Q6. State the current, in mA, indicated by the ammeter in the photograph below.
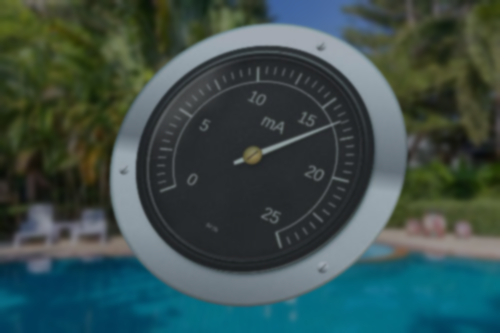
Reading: 16.5 mA
